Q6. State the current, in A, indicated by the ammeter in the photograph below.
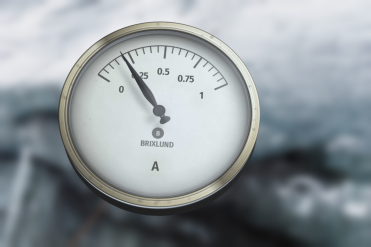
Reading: 0.2 A
